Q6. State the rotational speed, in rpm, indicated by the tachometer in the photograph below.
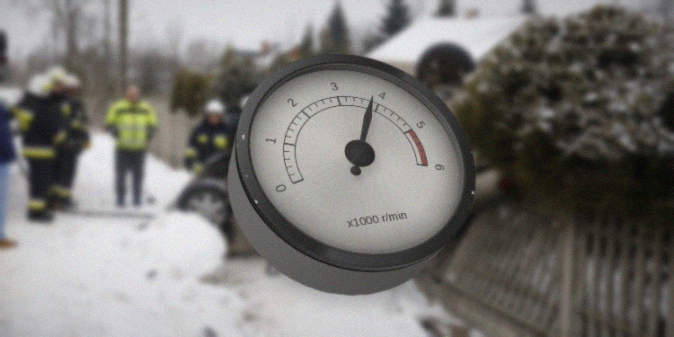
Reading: 3800 rpm
